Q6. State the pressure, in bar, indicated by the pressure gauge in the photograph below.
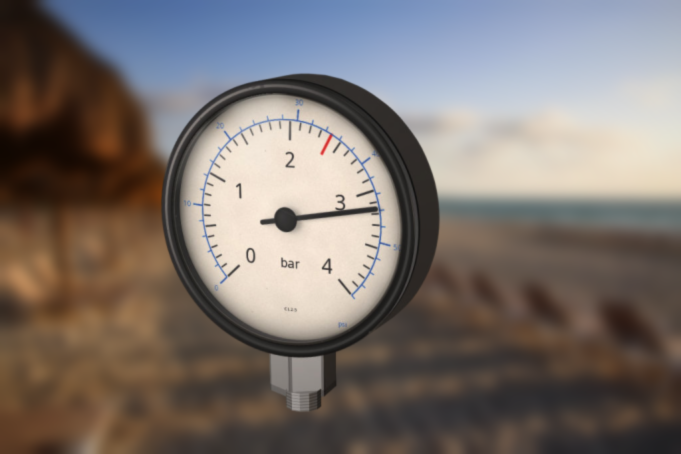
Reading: 3.15 bar
